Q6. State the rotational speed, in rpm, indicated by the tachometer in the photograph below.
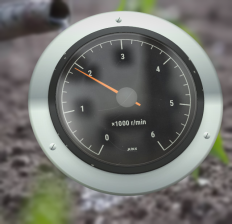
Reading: 1900 rpm
